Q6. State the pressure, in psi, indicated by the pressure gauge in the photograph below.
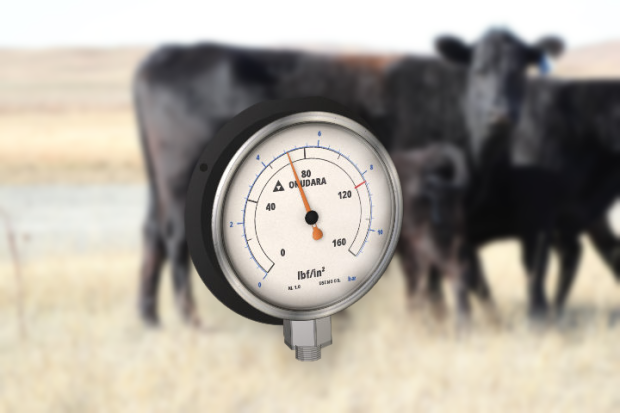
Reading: 70 psi
